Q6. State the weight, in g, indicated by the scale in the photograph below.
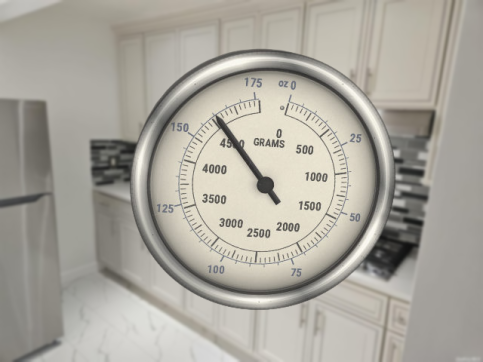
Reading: 4550 g
